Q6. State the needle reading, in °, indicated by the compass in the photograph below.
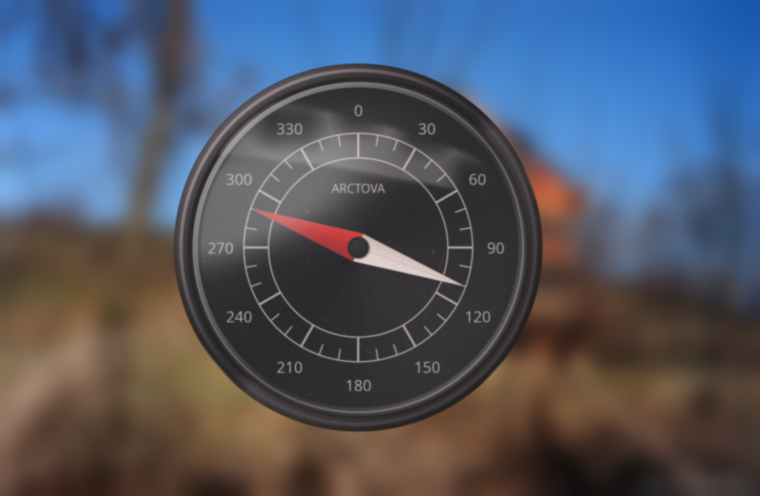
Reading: 290 °
